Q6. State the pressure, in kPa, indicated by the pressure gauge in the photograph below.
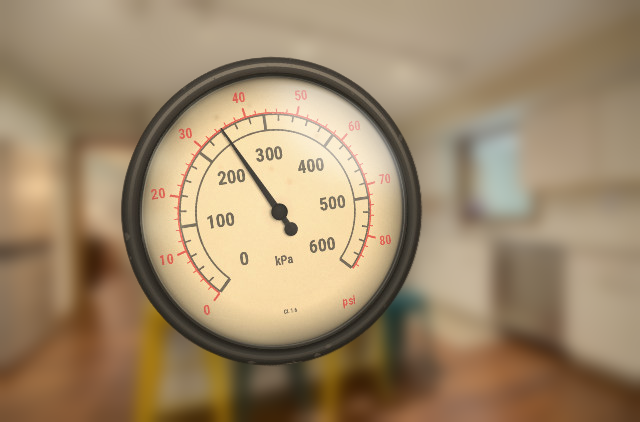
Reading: 240 kPa
